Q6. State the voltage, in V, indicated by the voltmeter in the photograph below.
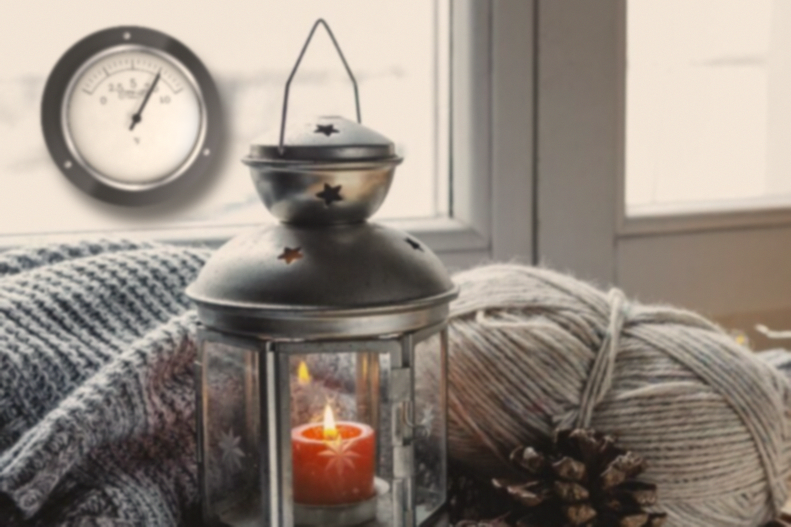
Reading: 7.5 V
